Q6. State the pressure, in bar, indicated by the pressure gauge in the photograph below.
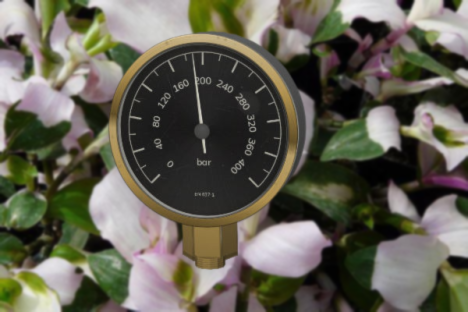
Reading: 190 bar
